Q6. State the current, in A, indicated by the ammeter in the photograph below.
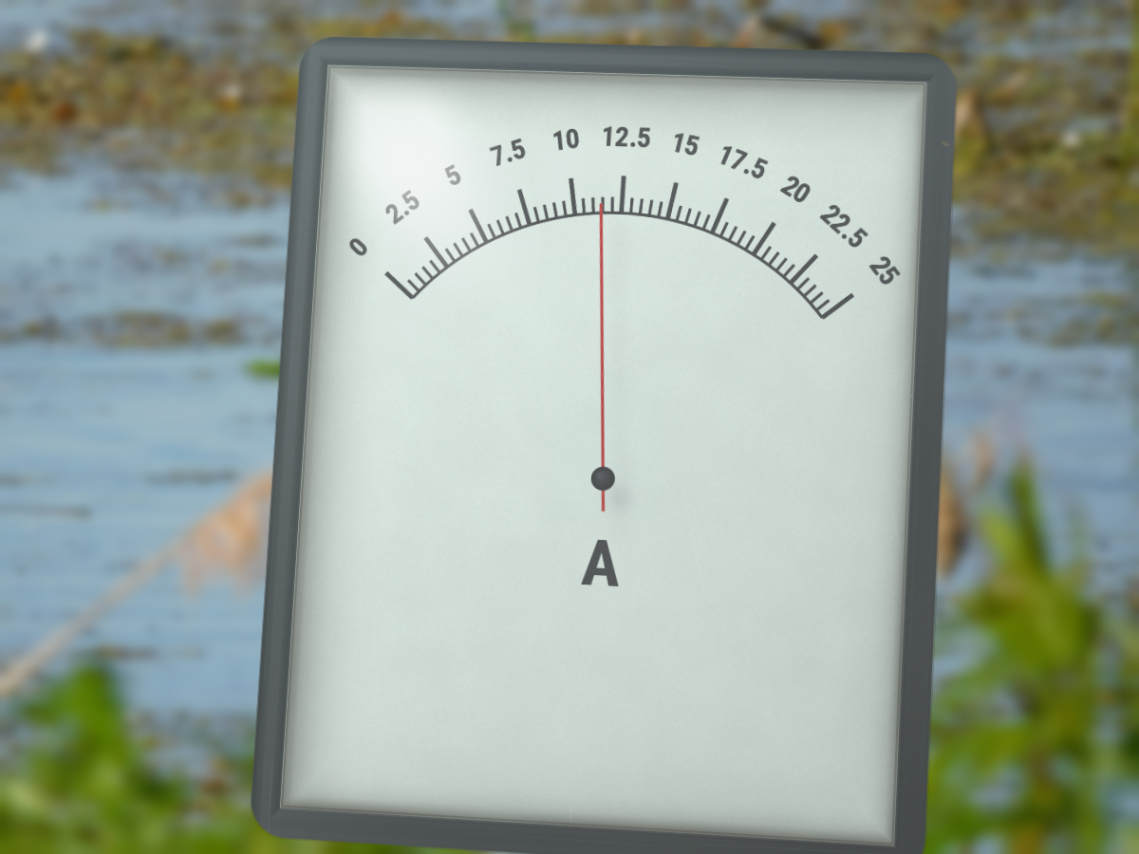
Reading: 11.5 A
